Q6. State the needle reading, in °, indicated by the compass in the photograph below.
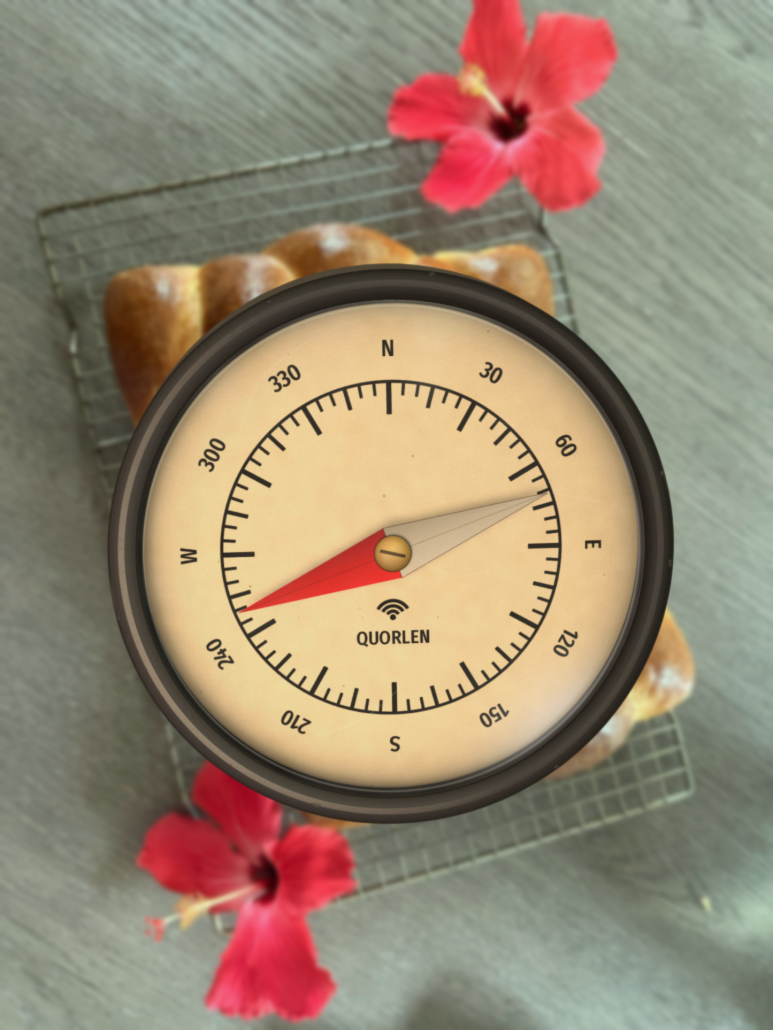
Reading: 250 °
